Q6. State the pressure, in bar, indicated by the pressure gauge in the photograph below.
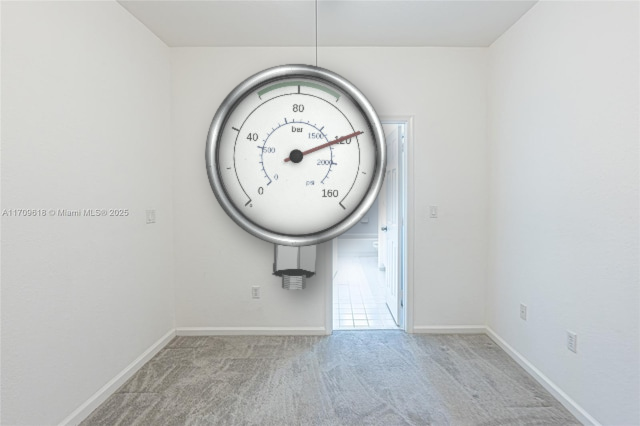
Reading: 120 bar
